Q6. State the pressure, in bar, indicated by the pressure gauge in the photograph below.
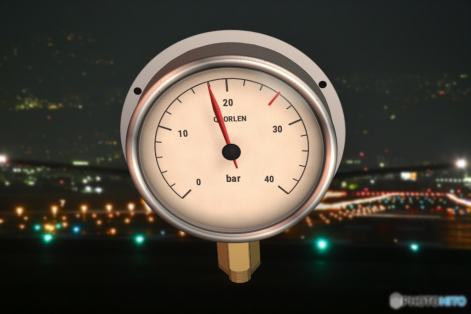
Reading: 18 bar
